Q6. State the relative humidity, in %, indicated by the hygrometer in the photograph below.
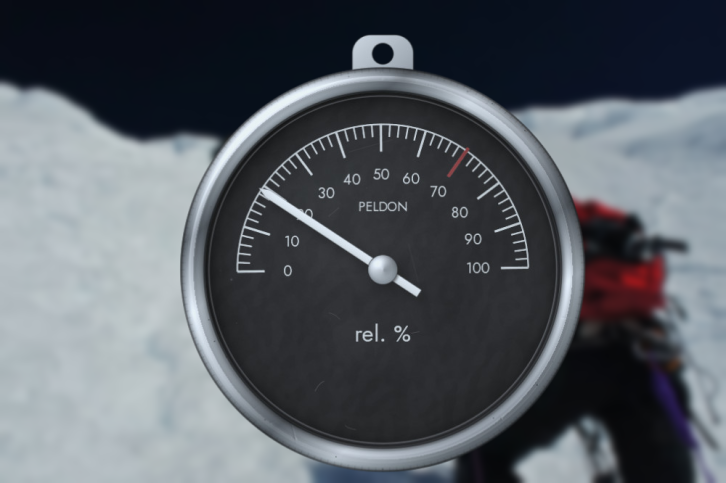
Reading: 19 %
